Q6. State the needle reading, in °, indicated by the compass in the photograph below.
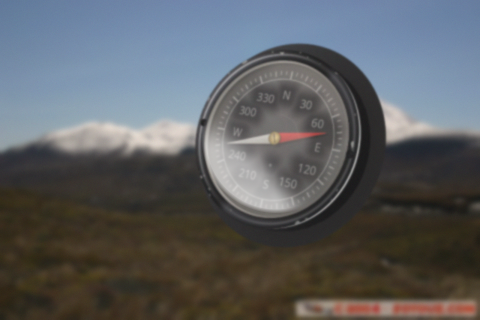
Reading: 75 °
